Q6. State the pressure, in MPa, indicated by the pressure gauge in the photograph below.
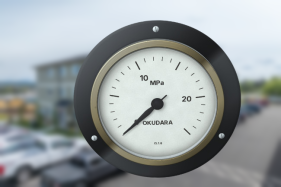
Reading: 0 MPa
